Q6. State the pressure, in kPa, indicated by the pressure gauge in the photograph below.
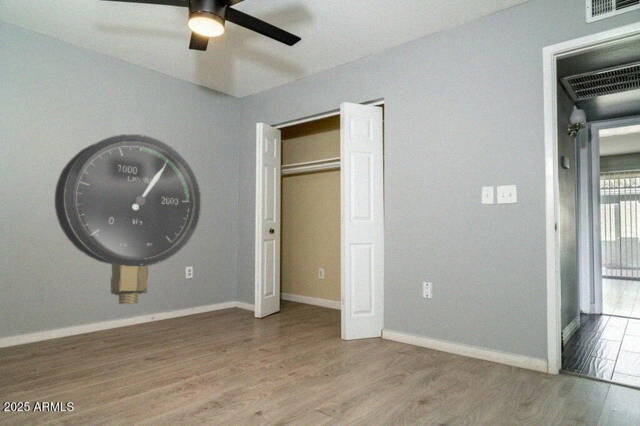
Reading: 1500 kPa
